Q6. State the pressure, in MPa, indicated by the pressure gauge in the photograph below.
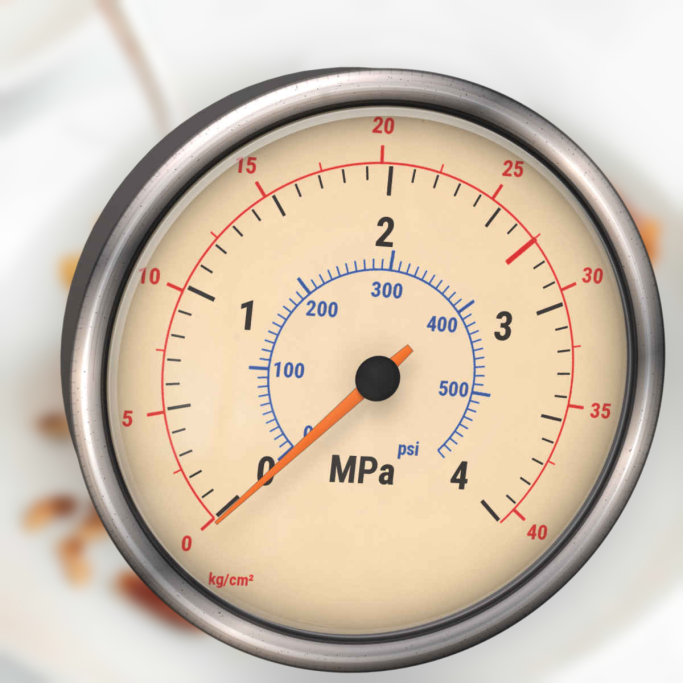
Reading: 0 MPa
